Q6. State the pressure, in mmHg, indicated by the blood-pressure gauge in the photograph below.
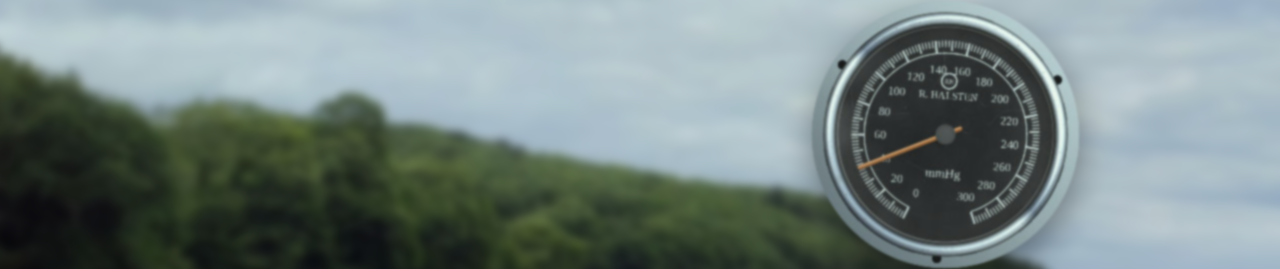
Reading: 40 mmHg
